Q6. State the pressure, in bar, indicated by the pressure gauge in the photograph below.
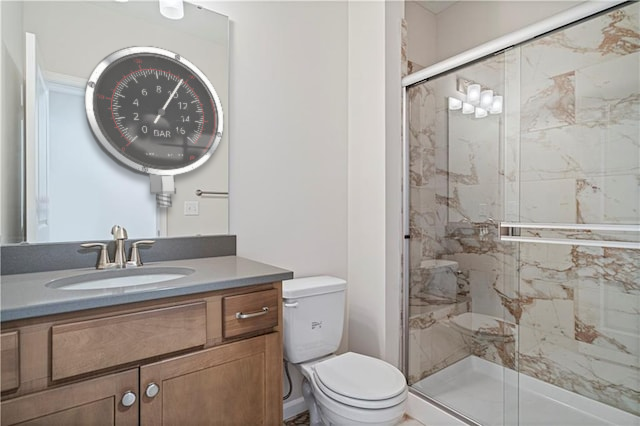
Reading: 10 bar
